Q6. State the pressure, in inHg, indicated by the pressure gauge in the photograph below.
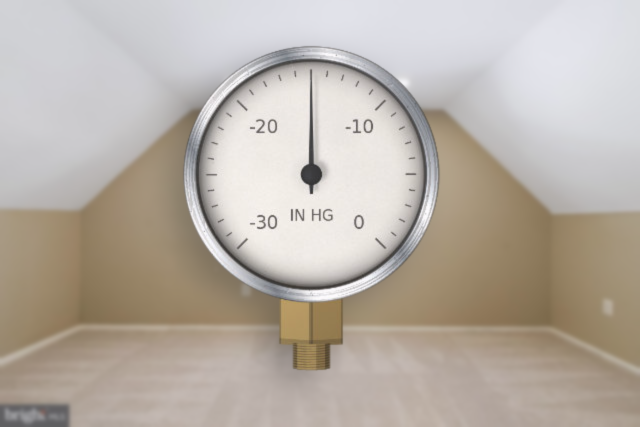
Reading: -15 inHg
